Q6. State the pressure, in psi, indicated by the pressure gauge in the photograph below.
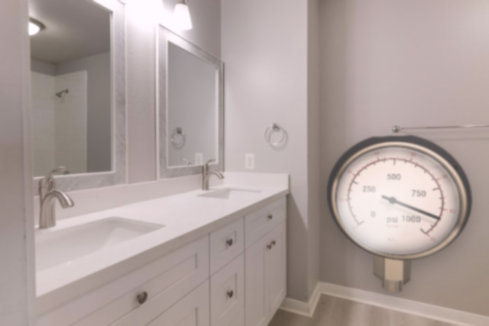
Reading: 900 psi
